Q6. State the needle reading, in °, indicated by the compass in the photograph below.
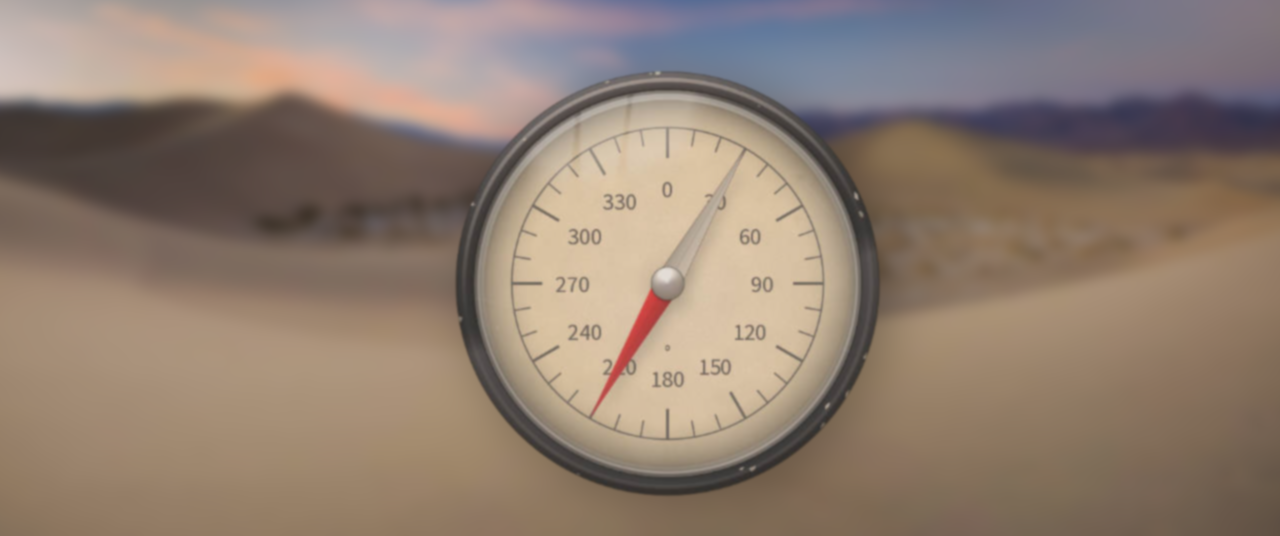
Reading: 210 °
